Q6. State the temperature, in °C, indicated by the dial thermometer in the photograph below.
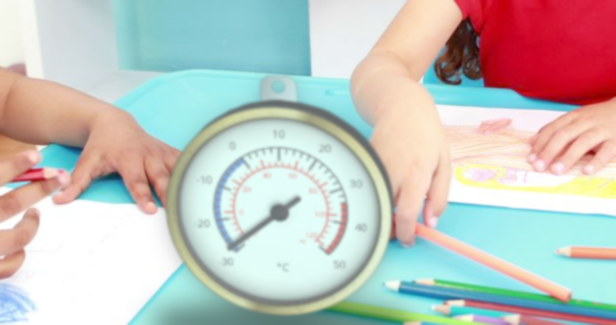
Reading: -28 °C
